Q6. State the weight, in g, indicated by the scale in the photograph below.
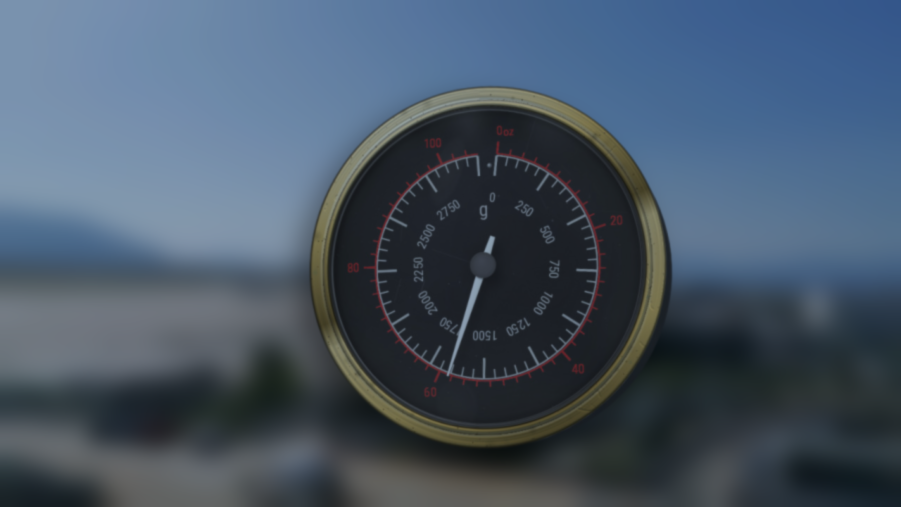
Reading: 1650 g
